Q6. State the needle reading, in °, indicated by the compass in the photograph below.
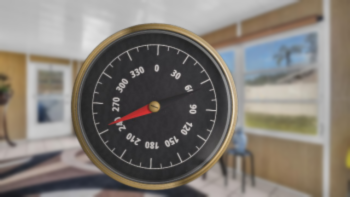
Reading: 245 °
